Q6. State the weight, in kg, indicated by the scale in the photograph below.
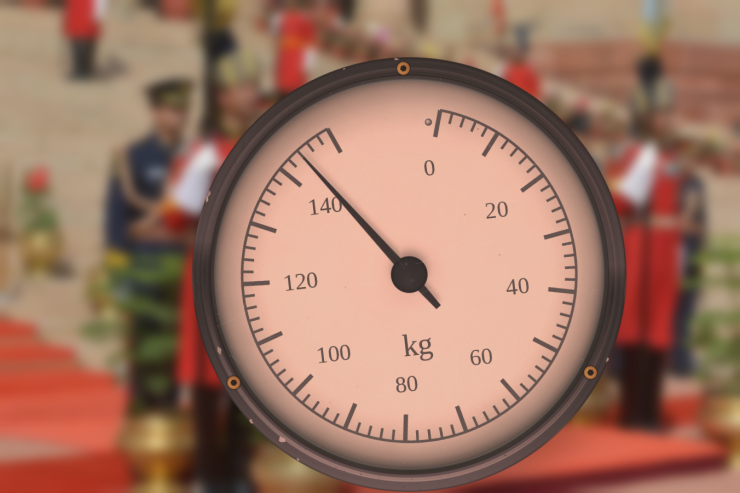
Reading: 144 kg
